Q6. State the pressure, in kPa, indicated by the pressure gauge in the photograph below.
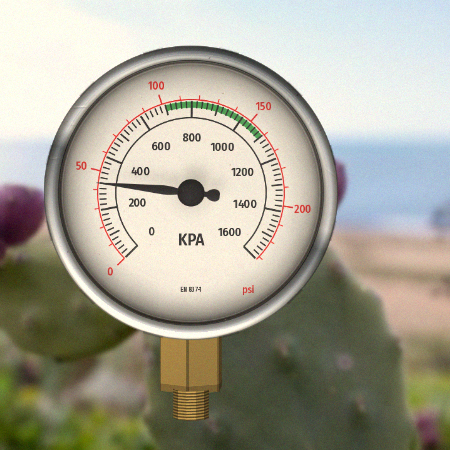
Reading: 300 kPa
